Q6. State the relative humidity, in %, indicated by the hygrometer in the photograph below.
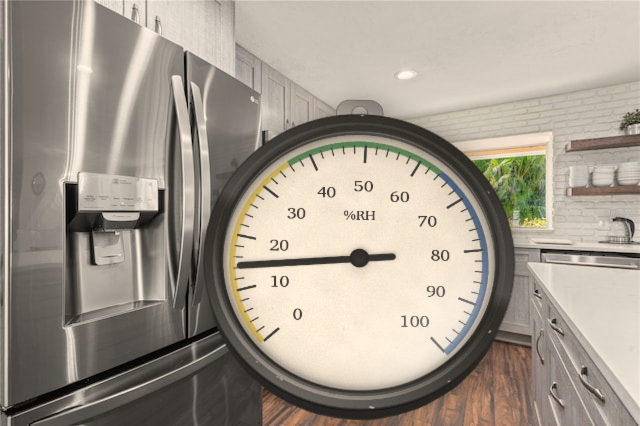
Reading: 14 %
